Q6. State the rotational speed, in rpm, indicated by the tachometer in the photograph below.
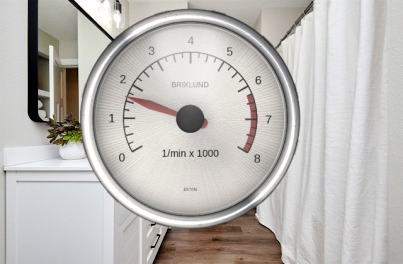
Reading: 1625 rpm
